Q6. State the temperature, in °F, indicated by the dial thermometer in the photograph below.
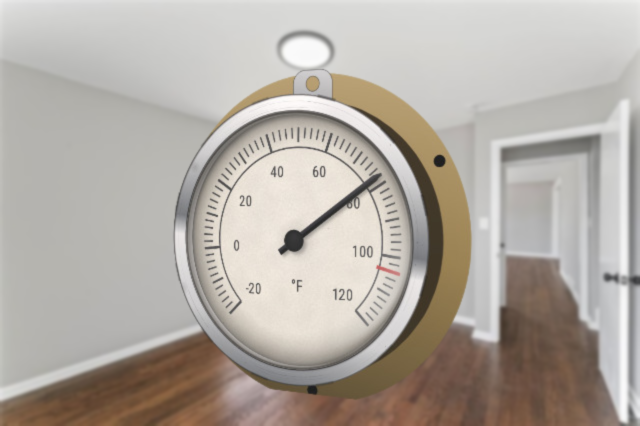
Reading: 78 °F
